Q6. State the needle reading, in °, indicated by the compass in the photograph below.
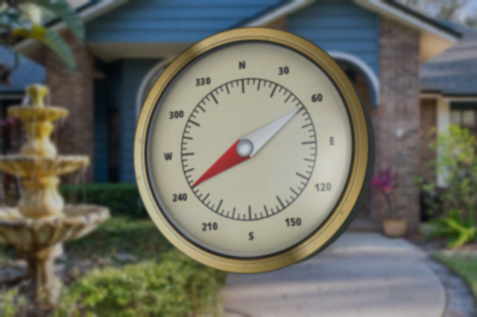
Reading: 240 °
